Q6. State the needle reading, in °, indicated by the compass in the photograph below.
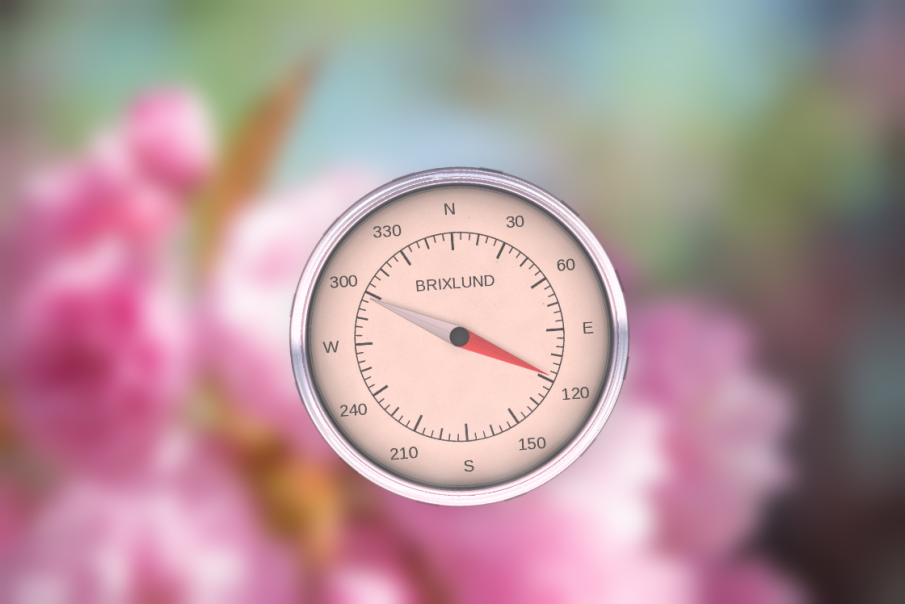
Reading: 117.5 °
